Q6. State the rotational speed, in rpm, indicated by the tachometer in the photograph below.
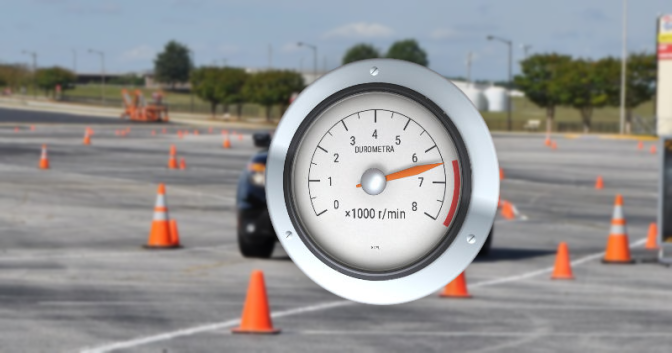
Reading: 6500 rpm
